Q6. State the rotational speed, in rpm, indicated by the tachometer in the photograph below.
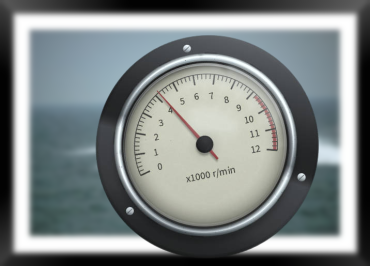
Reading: 4200 rpm
